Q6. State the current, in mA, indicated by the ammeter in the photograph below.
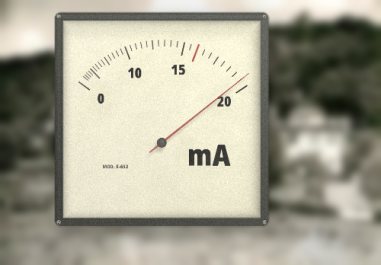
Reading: 19.5 mA
